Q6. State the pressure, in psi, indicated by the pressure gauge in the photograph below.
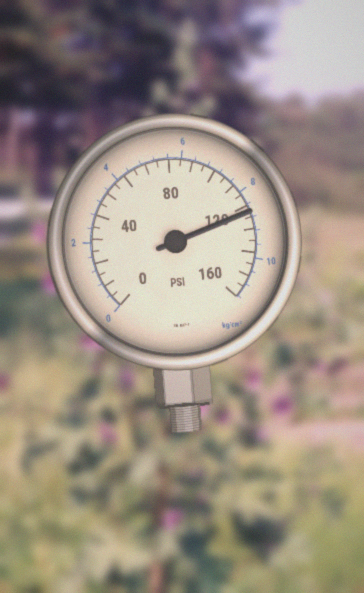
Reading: 122.5 psi
